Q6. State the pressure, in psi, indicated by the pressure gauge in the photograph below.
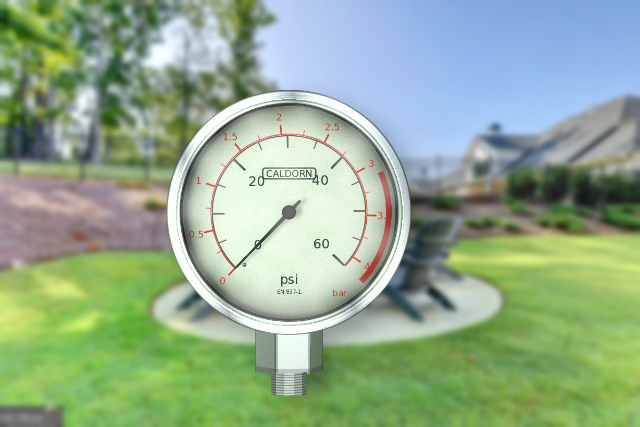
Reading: 0 psi
